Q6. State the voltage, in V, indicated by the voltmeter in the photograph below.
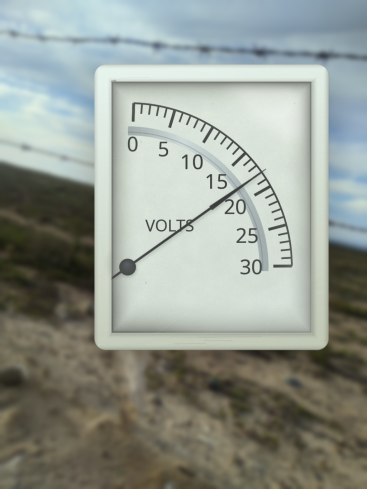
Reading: 18 V
